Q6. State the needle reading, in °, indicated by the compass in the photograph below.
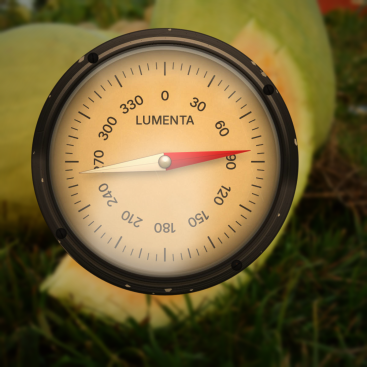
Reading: 82.5 °
